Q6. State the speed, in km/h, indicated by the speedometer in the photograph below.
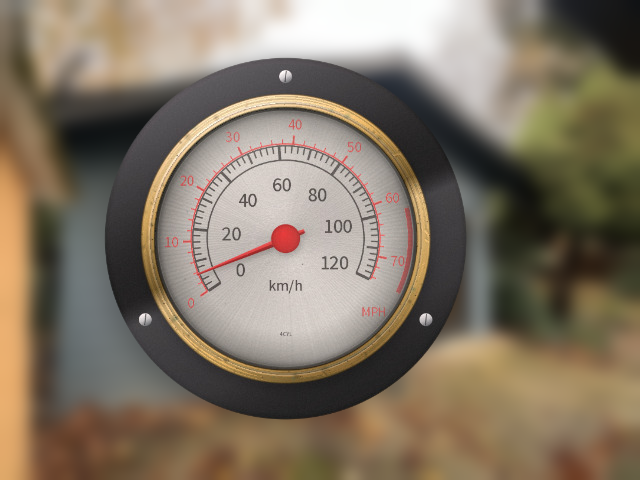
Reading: 6 km/h
